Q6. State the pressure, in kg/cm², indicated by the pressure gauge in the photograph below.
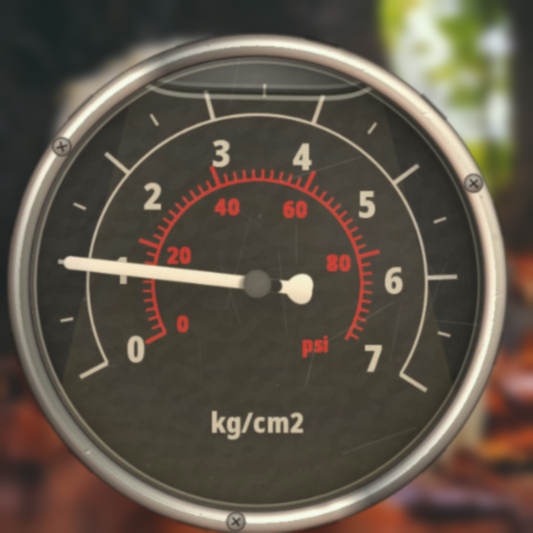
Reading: 1 kg/cm²
